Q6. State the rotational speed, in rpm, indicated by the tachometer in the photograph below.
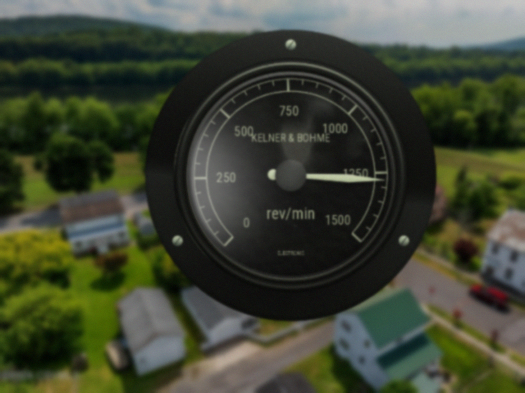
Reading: 1275 rpm
